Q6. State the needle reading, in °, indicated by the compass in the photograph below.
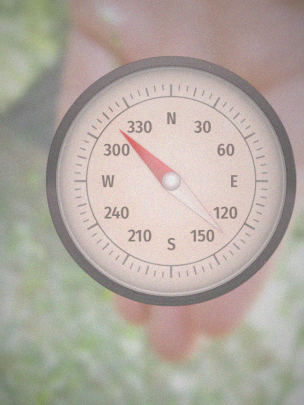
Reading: 315 °
